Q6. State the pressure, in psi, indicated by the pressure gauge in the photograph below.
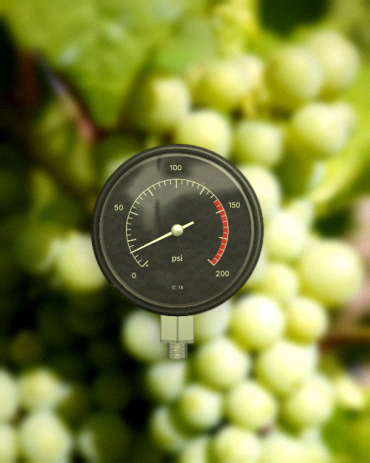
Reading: 15 psi
